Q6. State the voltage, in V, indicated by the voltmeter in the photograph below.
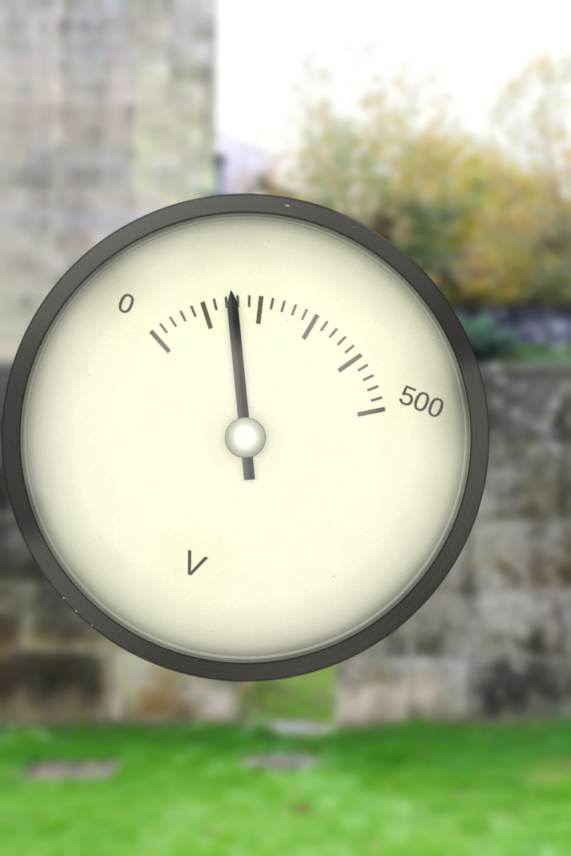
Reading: 150 V
